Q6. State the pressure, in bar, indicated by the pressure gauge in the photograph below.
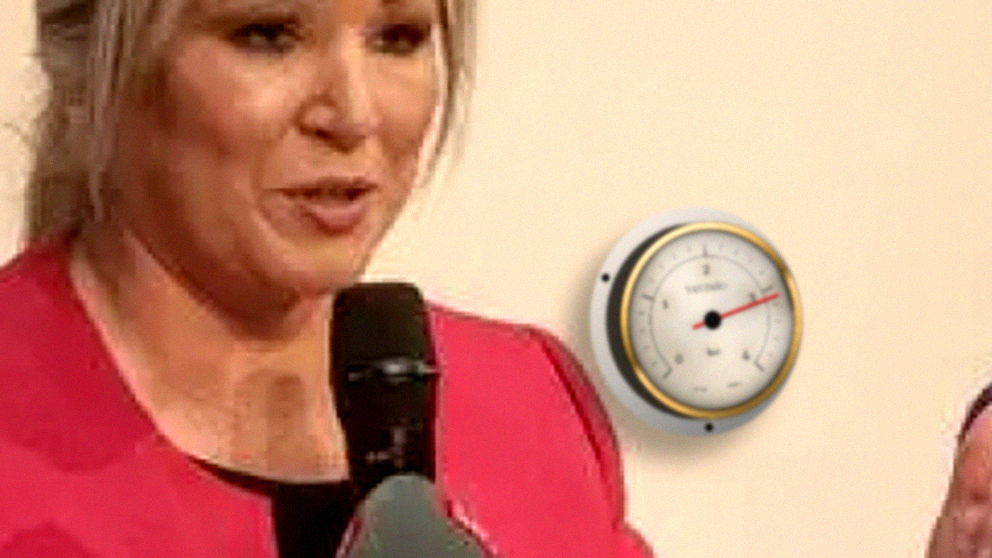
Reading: 3.1 bar
